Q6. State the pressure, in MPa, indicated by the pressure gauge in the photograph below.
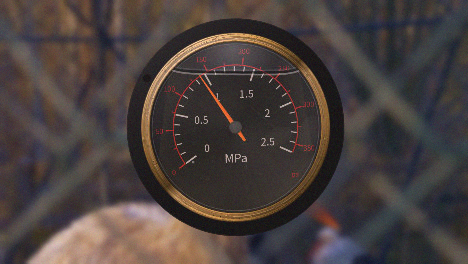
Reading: 0.95 MPa
